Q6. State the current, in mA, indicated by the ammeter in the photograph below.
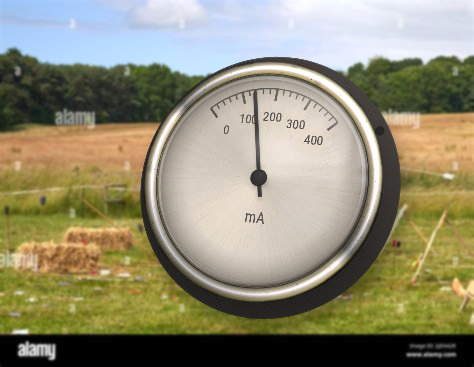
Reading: 140 mA
